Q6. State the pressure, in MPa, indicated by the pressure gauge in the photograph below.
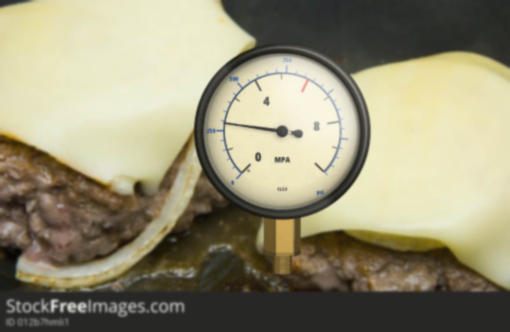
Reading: 2 MPa
